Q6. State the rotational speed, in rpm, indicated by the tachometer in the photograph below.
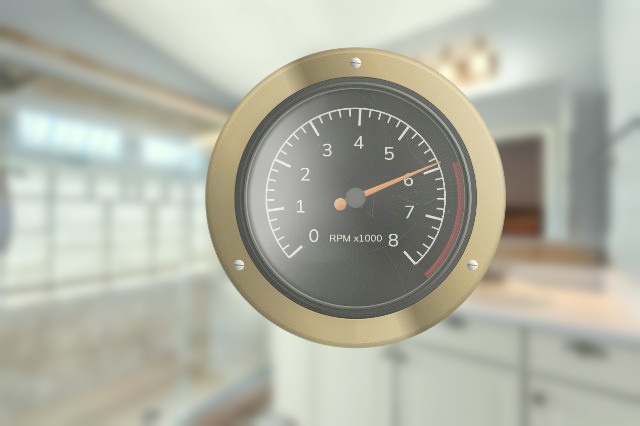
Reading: 5900 rpm
